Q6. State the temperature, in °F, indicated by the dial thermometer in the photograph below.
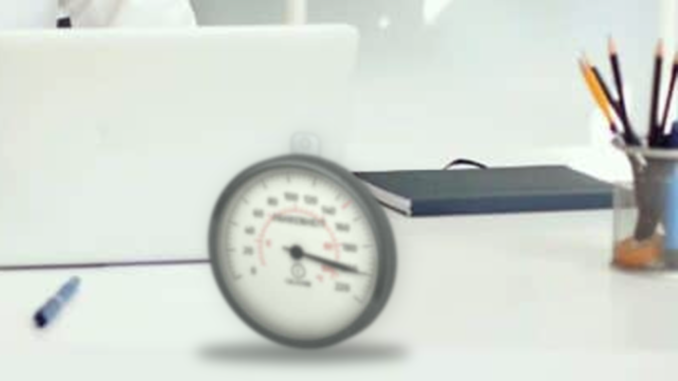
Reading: 200 °F
